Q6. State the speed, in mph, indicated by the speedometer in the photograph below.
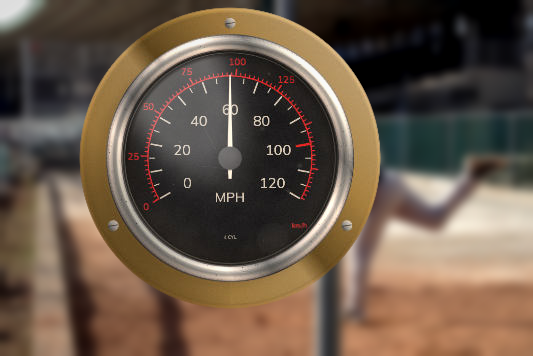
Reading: 60 mph
